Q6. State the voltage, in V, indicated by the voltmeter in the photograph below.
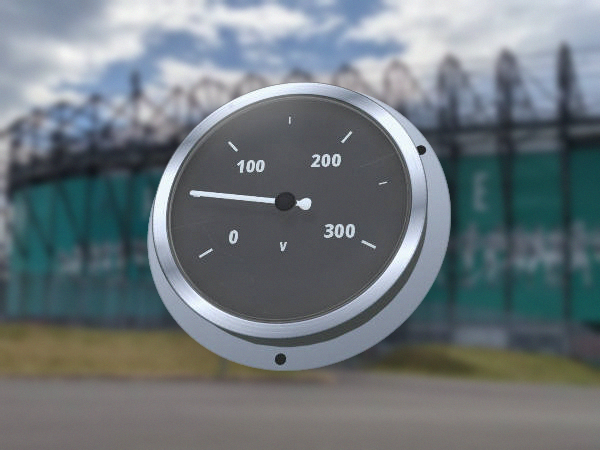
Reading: 50 V
